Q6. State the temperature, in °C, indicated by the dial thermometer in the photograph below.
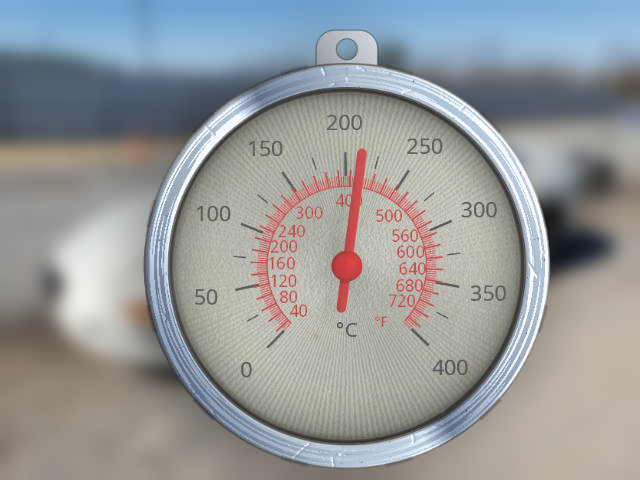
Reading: 212.5 °C
